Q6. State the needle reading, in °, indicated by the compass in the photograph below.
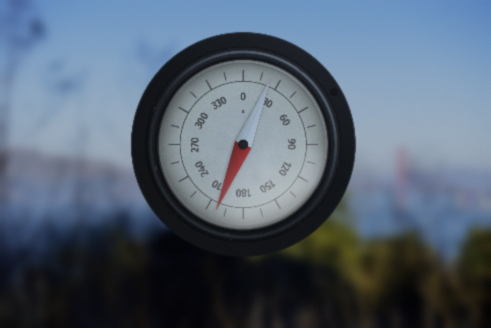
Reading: 202.5 °
